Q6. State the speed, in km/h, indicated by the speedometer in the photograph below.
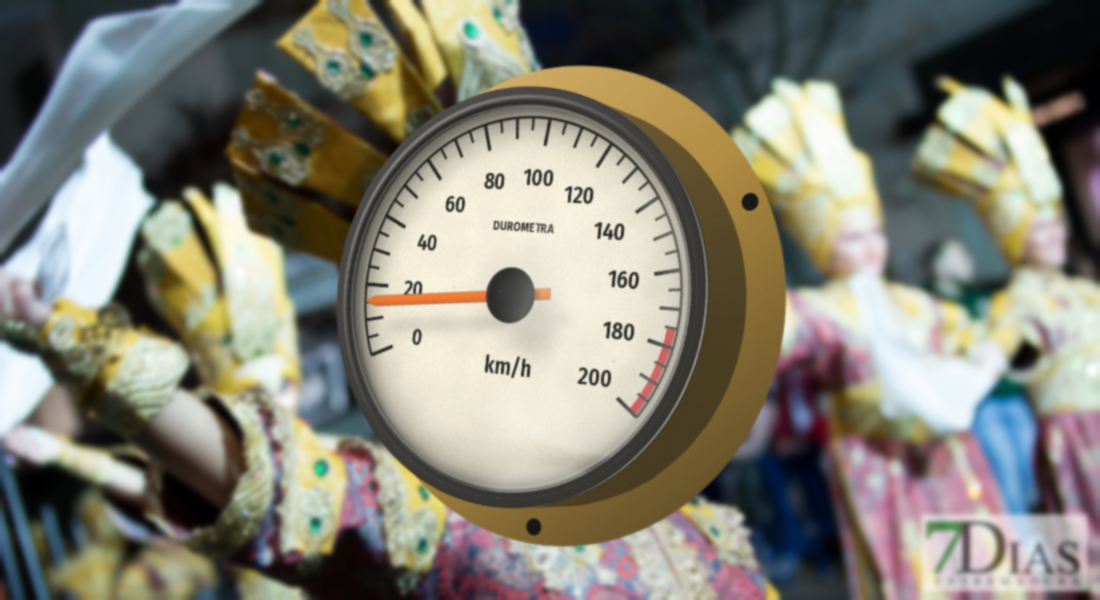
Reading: 15 km/h
